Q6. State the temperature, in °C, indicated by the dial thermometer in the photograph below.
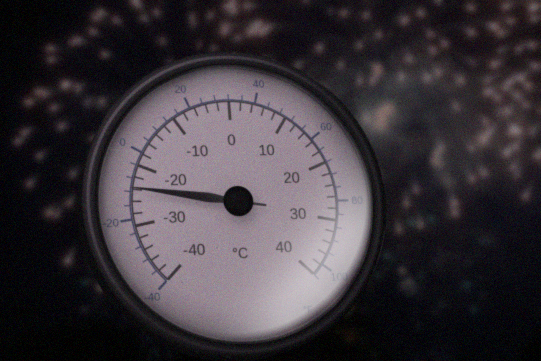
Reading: -24 °C
